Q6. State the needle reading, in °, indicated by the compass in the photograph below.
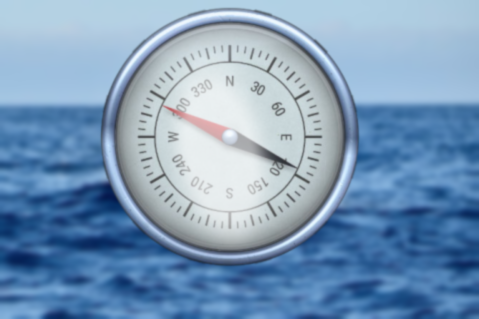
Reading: 295 °
